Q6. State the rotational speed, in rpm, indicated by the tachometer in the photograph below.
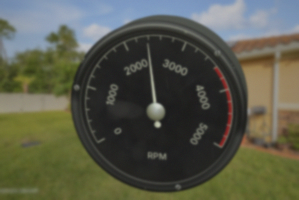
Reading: 2400 rpm
